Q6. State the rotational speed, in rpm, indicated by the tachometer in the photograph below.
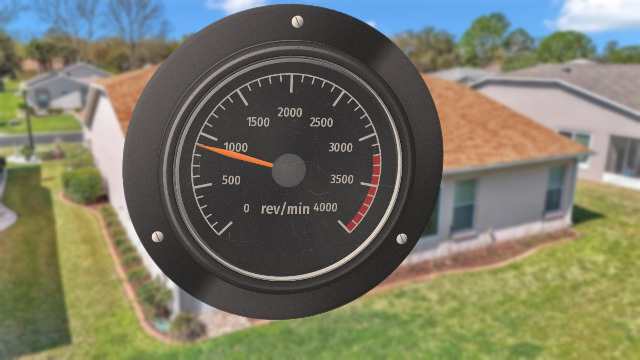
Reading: 900 rpm
